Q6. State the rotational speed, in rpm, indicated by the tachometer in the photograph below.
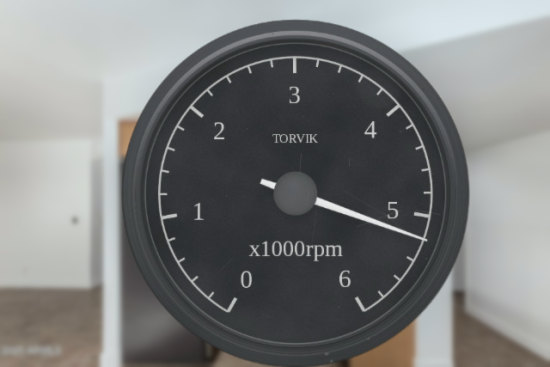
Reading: 5200 rpm
